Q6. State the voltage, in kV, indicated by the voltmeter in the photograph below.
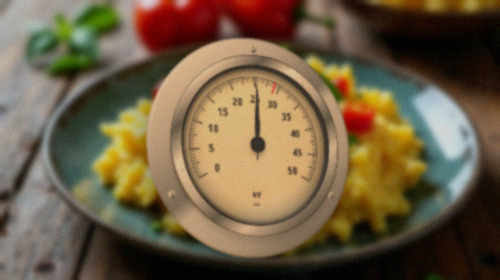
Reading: 25 kV
